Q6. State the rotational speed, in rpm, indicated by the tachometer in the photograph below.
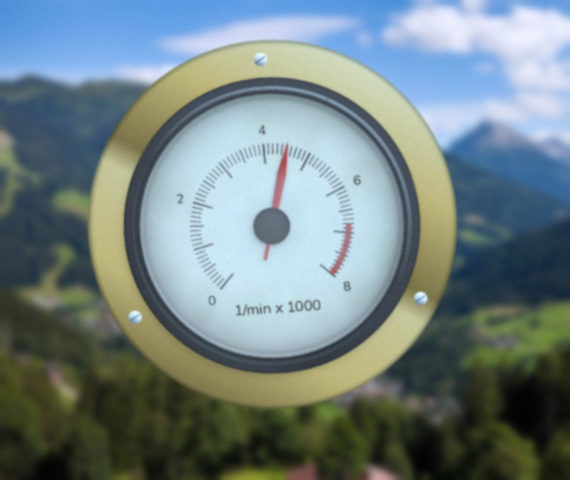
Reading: 4500 rpm
